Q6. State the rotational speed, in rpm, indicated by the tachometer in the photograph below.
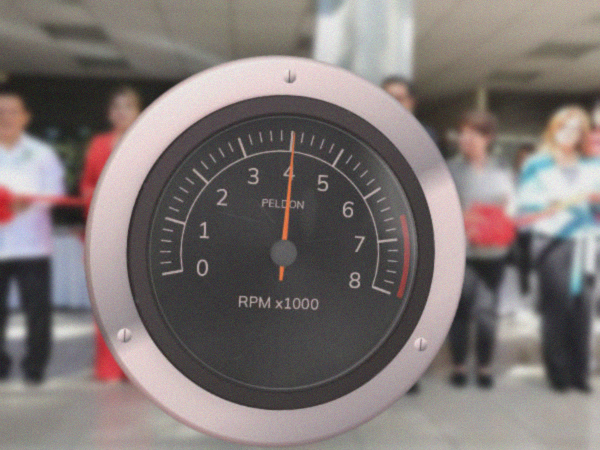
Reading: 4000 rpm
